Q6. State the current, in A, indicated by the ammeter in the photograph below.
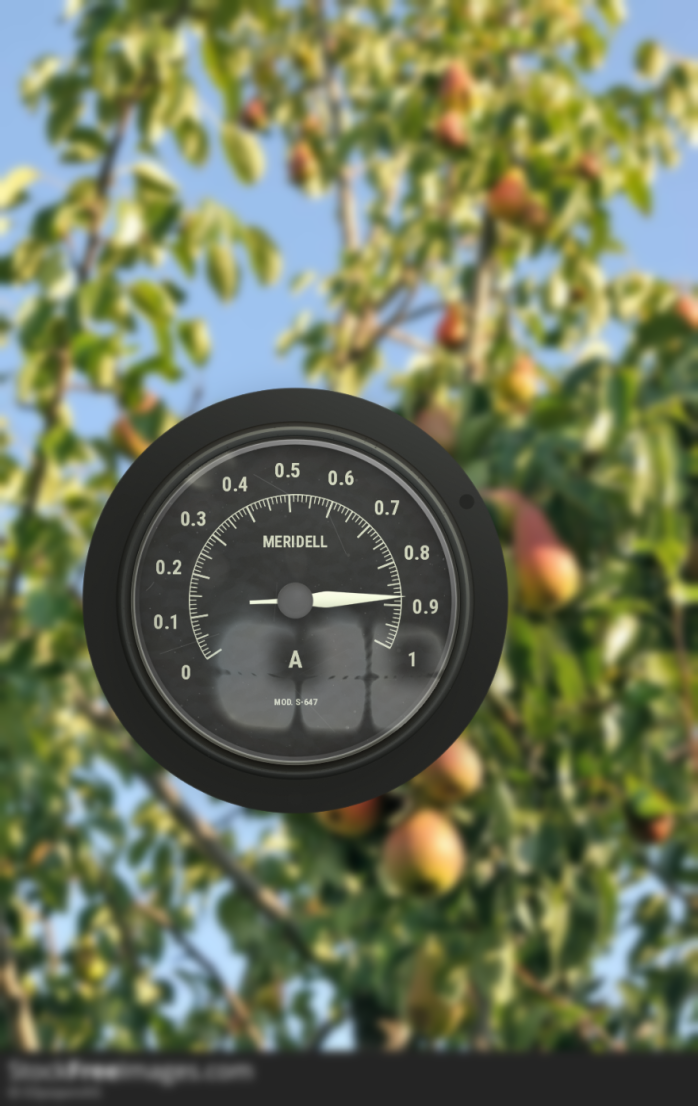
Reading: 0.88 A
